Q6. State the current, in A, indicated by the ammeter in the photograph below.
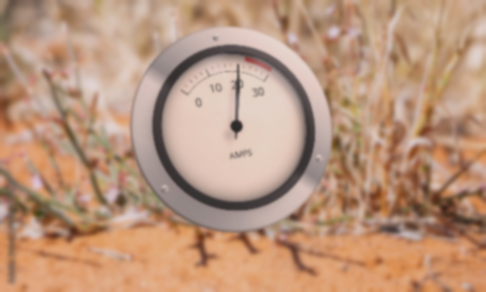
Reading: 20 A
